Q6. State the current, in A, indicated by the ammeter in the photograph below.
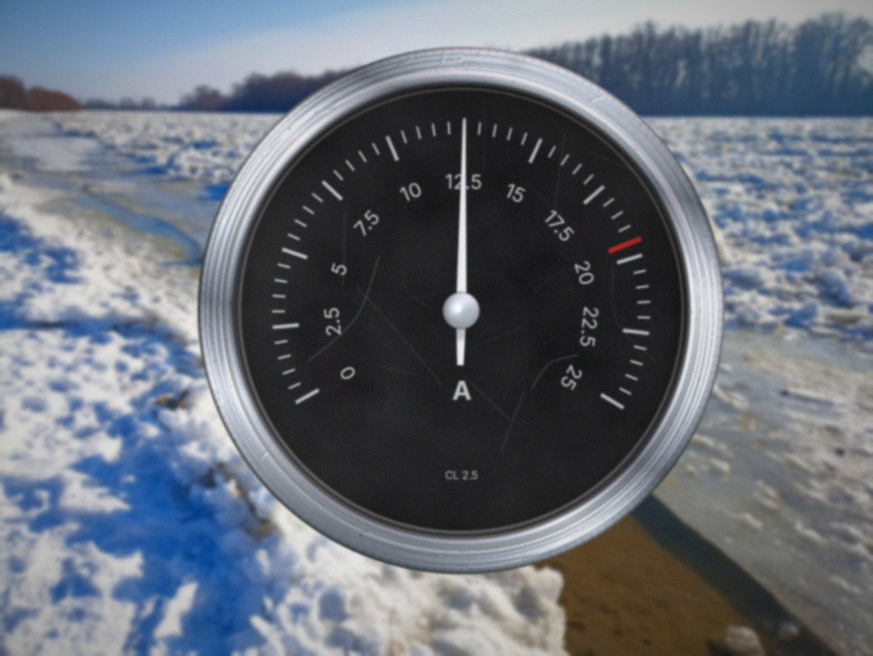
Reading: 12.5 A
